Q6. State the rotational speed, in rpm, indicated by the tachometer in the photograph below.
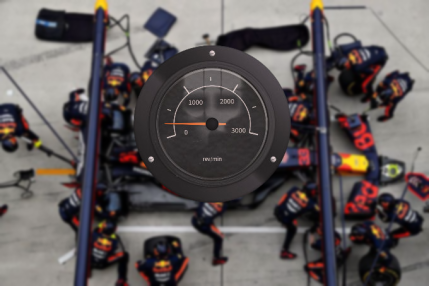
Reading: 250 rpm
